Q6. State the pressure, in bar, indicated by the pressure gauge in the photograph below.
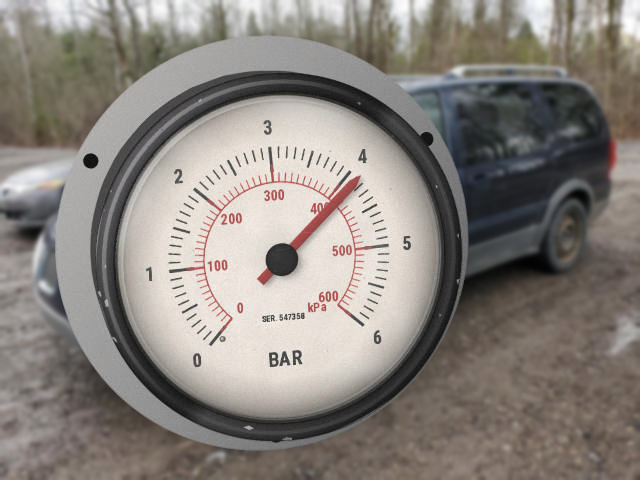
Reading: 4.1 bar
